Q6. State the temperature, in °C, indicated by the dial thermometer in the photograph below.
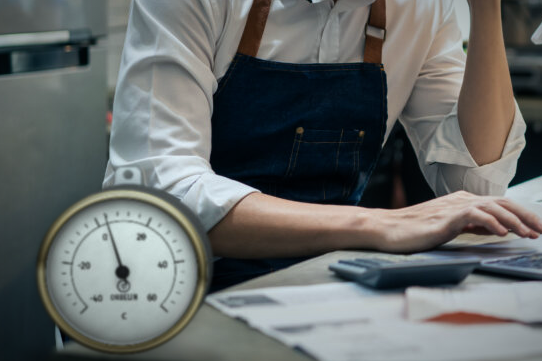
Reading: 4 °C
